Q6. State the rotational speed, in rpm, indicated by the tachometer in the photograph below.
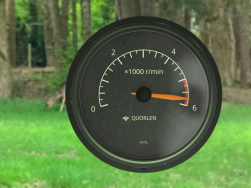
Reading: 5750 rpm
